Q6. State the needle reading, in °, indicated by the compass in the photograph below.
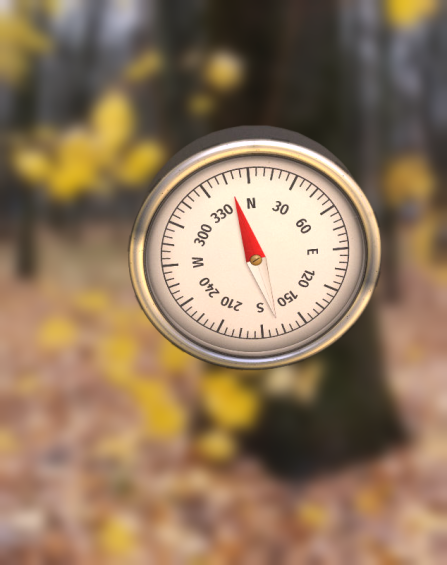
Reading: 347.5 °
